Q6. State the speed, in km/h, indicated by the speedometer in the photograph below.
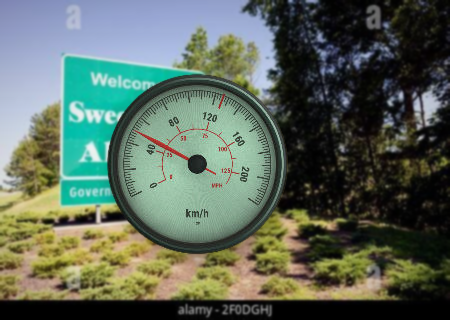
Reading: 50 km/h
